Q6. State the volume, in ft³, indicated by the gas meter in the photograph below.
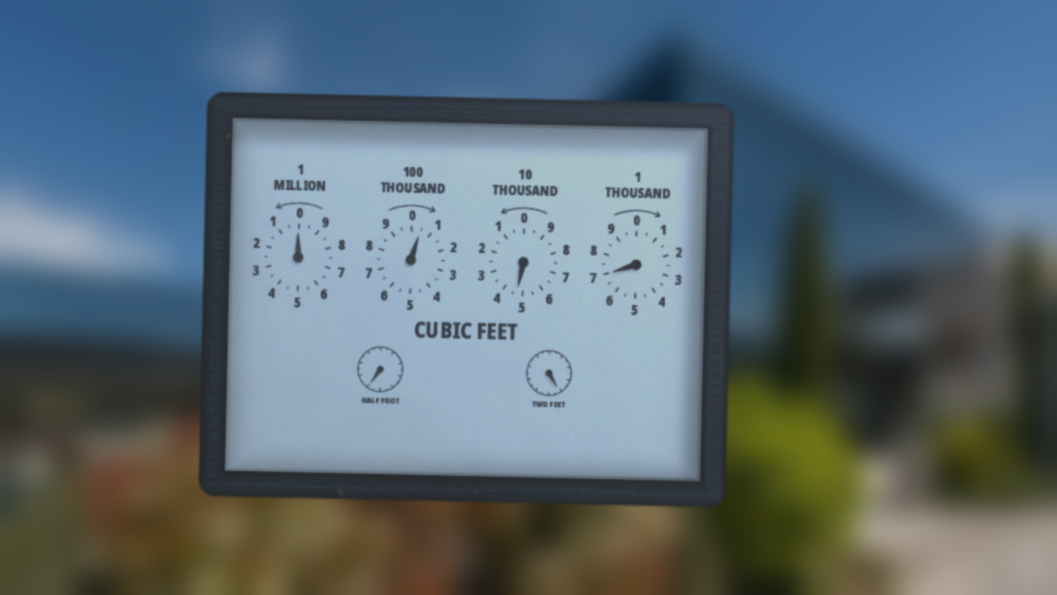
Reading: 4700 ft³
